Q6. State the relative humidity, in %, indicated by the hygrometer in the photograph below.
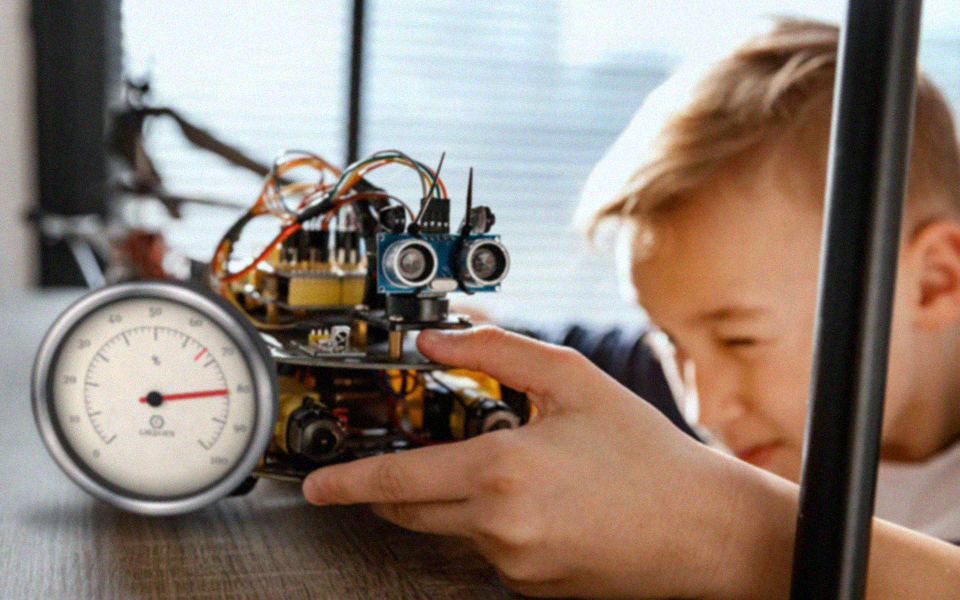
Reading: 80 %
